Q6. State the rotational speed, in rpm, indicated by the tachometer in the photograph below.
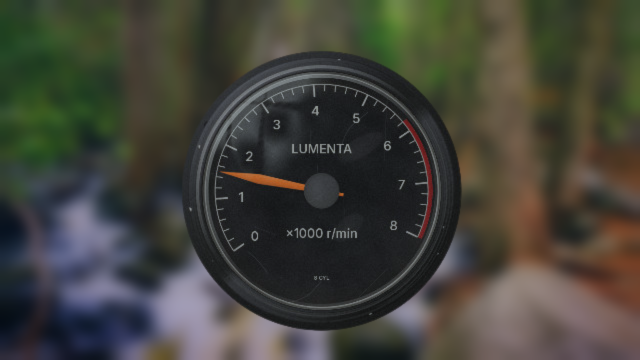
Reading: 1500 rpm
